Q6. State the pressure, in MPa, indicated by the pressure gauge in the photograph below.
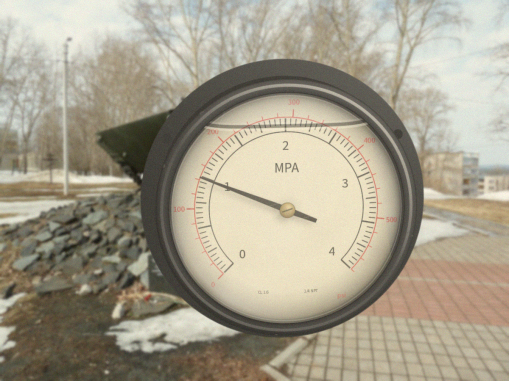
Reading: 1 MPa
